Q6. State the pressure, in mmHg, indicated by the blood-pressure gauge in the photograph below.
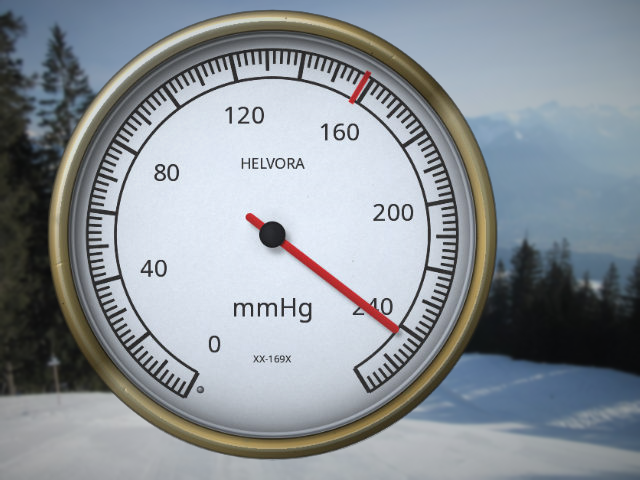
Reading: 242 mmHg
